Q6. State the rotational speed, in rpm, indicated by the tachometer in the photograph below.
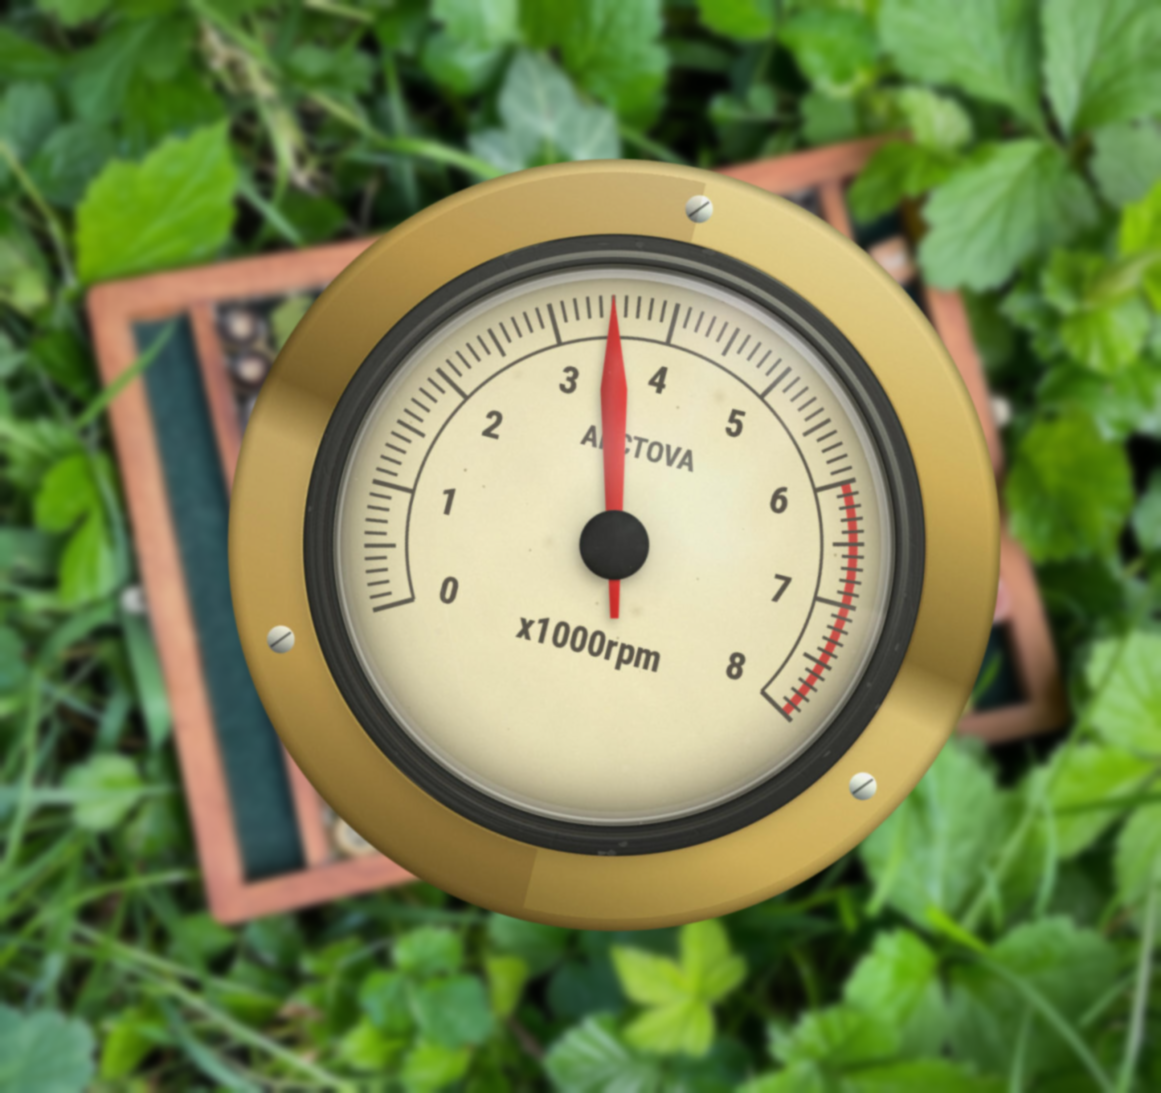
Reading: 3500 rpm
